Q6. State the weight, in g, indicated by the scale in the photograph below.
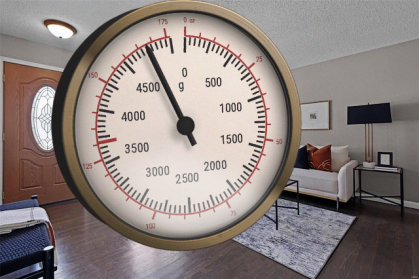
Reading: 4750 g
